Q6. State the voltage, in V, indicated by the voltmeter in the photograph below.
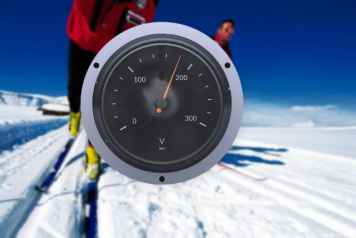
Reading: 180 V
